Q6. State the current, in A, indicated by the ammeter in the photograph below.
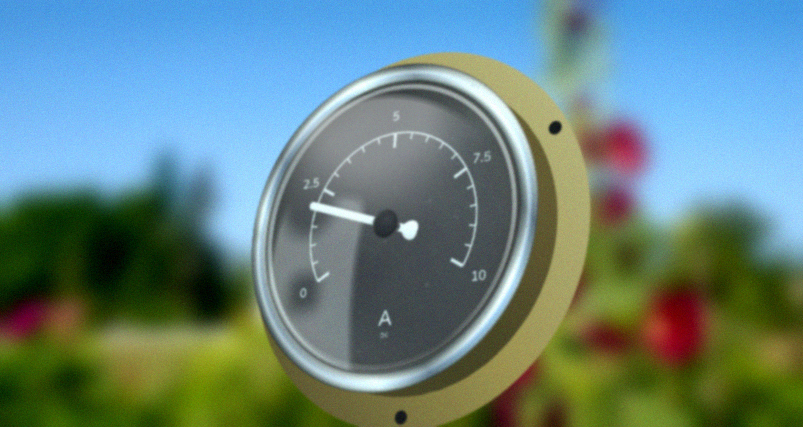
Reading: 2 A
